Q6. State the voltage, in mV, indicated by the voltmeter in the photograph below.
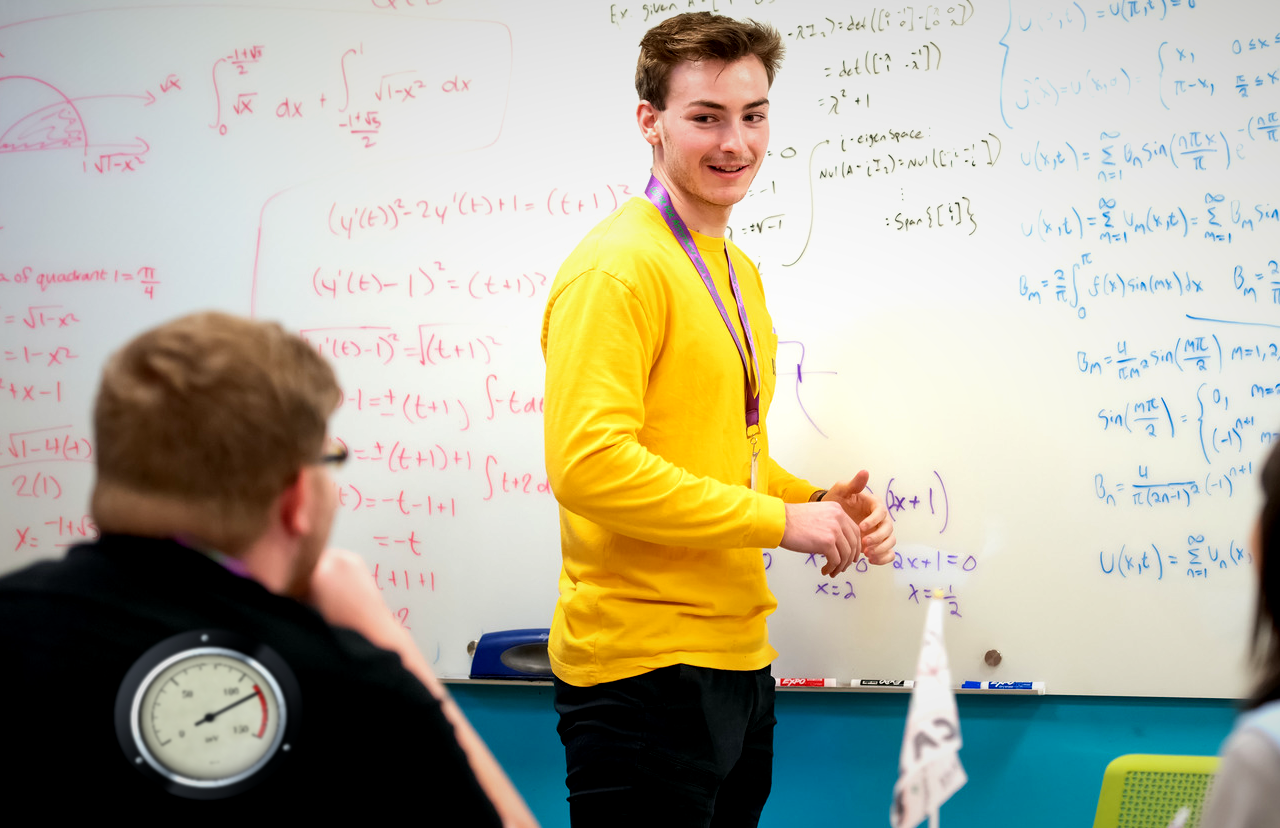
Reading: 115 mV
